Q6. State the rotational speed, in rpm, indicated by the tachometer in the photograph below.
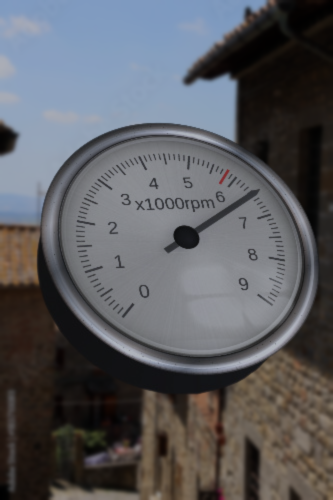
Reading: 6500 rpm
